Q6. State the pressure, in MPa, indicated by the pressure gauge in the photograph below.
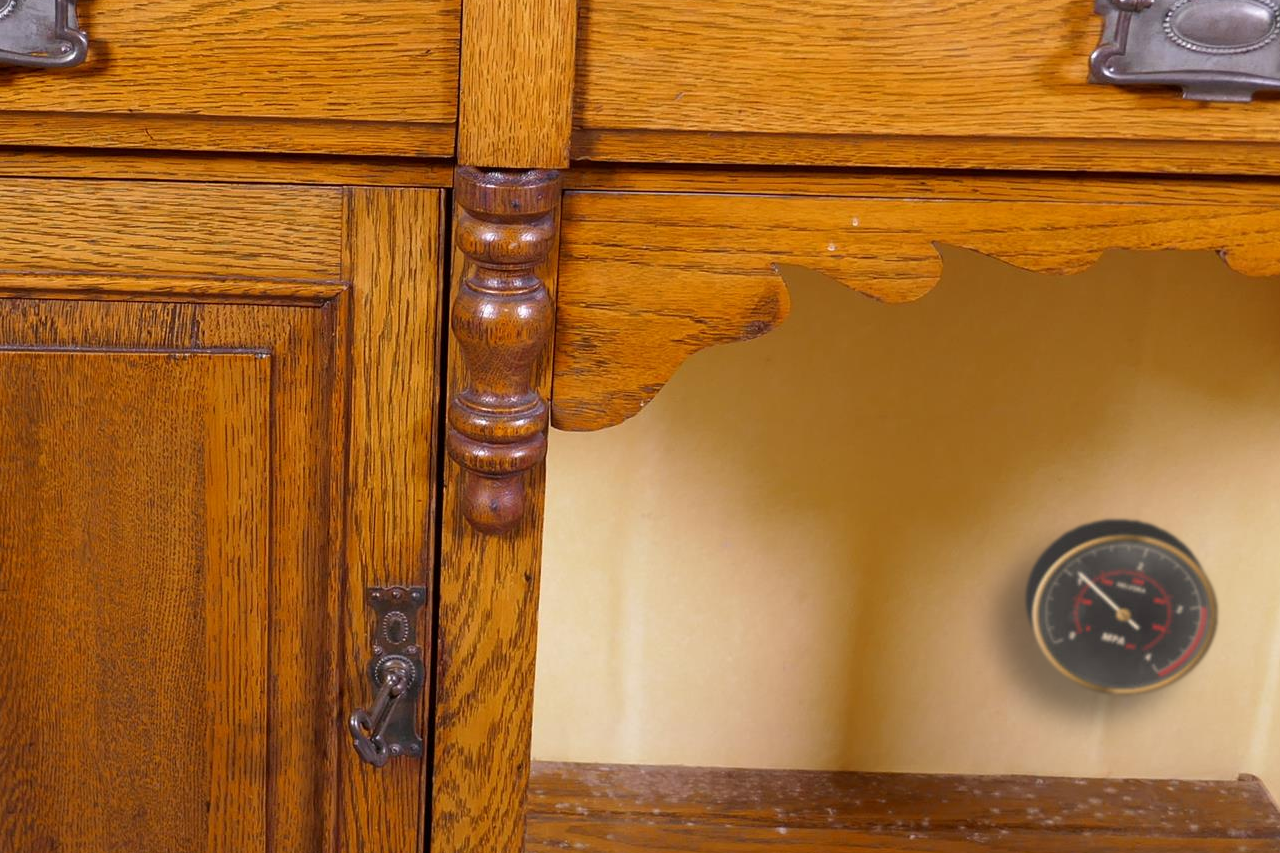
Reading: 1.1 MPa
